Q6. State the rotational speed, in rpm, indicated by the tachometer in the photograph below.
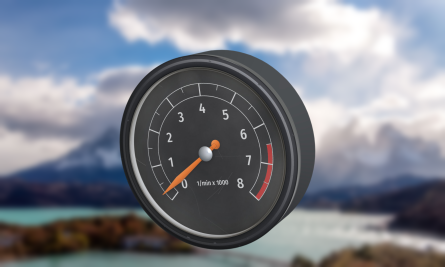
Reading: 250 rpm
